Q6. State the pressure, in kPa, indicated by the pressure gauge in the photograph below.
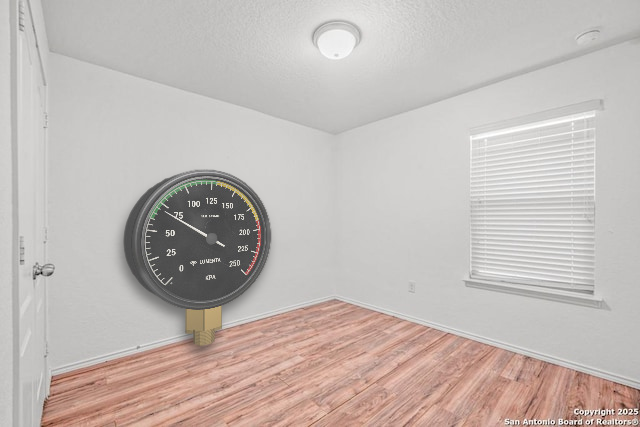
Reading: 70 kPa
